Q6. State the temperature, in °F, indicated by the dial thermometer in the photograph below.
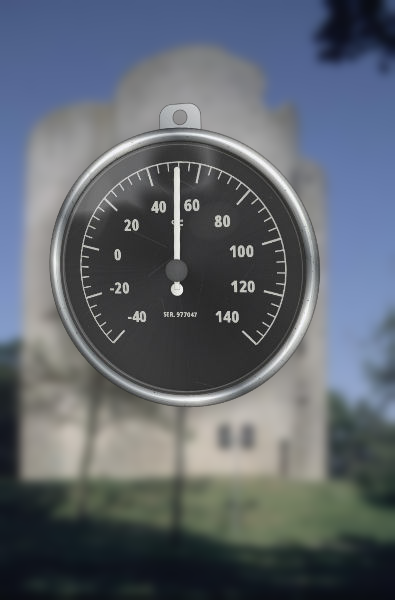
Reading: 52 °F
